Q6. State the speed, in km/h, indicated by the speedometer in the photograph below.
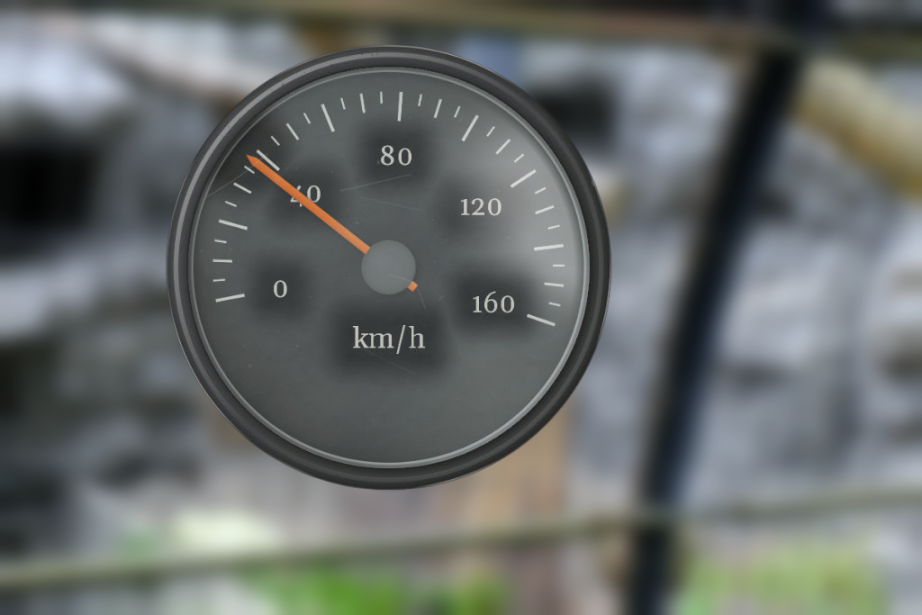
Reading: 37.5 km/h
